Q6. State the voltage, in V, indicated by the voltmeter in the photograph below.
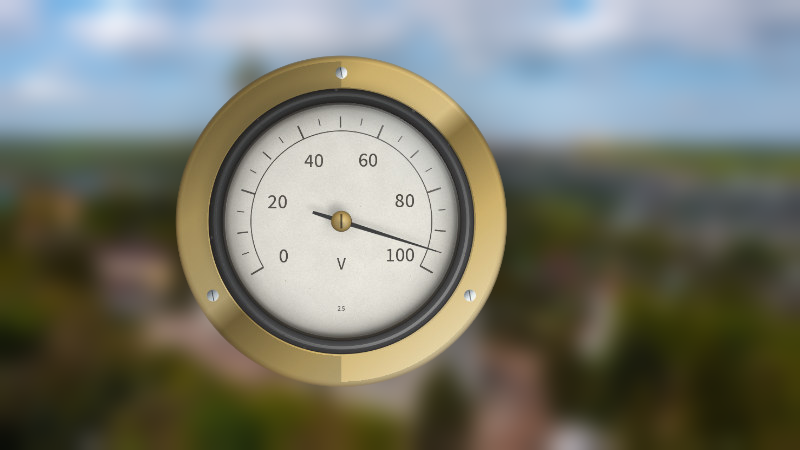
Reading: 95 V
